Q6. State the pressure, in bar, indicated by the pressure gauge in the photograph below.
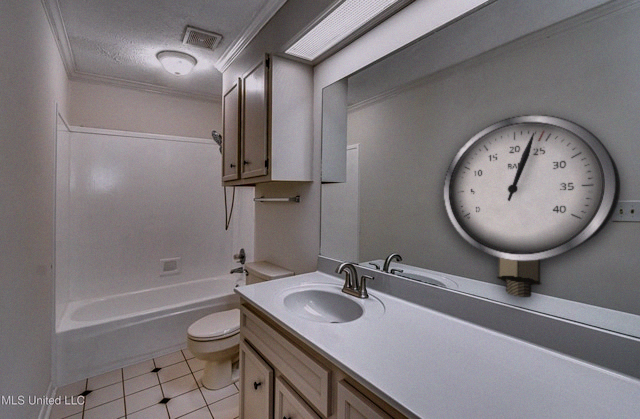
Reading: 23 bar
